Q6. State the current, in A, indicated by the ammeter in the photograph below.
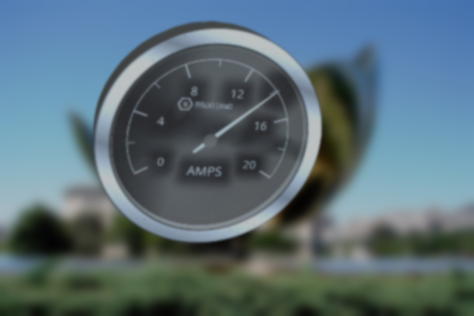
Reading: 14 A
